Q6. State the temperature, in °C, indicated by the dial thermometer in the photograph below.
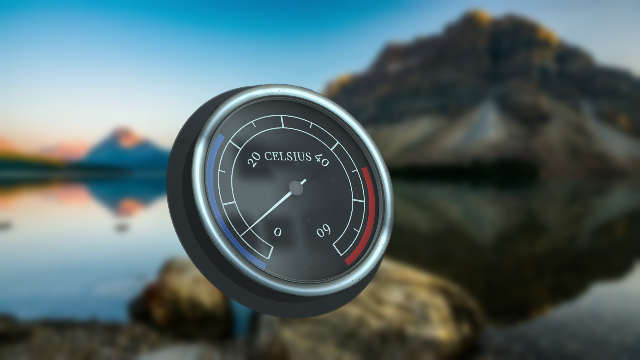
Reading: 5 °C
